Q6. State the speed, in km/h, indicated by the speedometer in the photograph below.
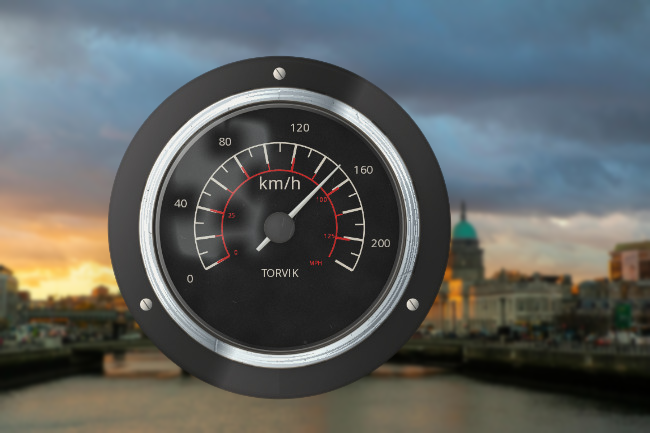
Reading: 150 km/h
